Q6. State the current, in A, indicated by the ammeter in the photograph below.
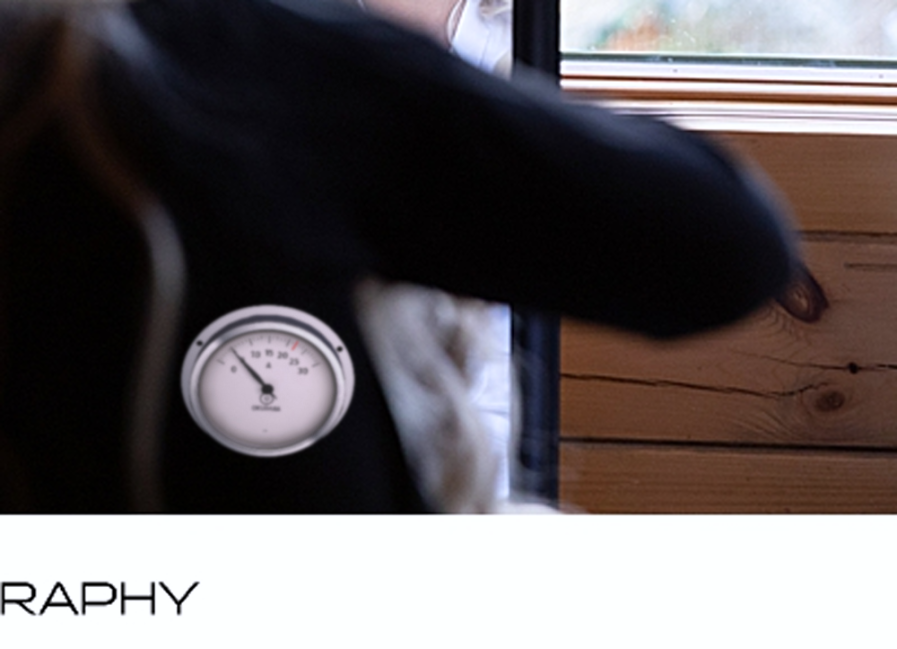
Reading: 5 A
